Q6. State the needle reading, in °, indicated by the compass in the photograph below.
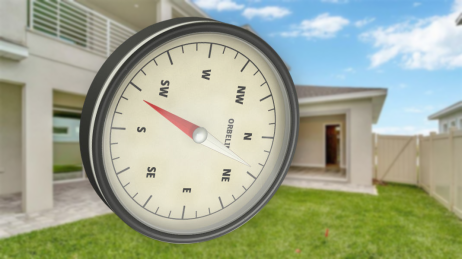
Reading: 205 °
